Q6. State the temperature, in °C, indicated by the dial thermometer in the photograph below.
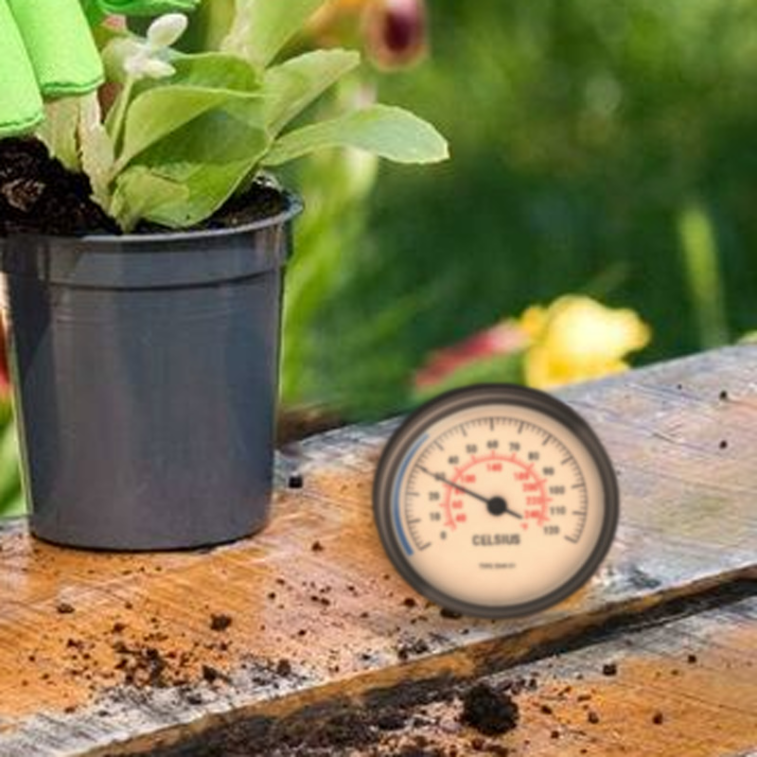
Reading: 30 °C
